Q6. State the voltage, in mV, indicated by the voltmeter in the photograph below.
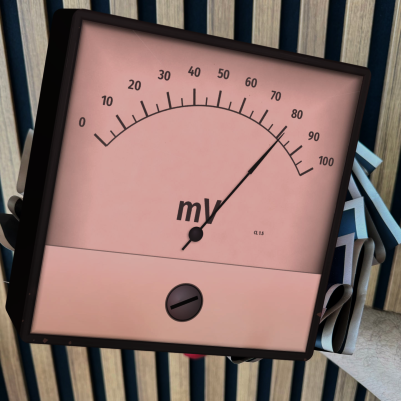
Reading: 80 mV
